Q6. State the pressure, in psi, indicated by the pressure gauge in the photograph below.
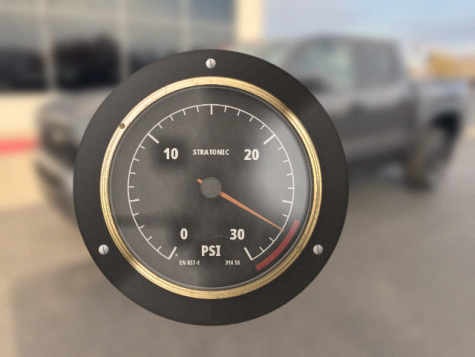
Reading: 27 psi
